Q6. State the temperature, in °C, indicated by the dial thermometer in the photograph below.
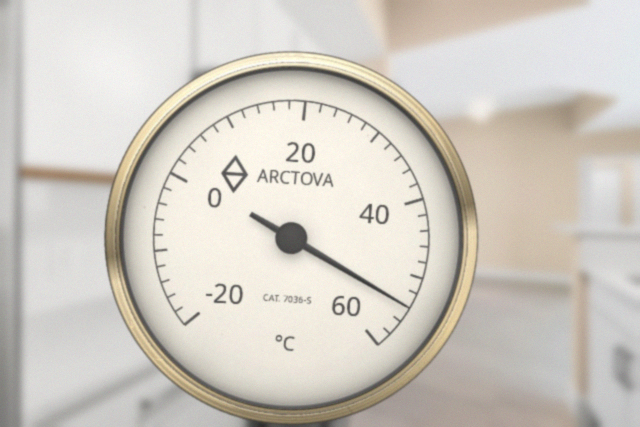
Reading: 54 °C
